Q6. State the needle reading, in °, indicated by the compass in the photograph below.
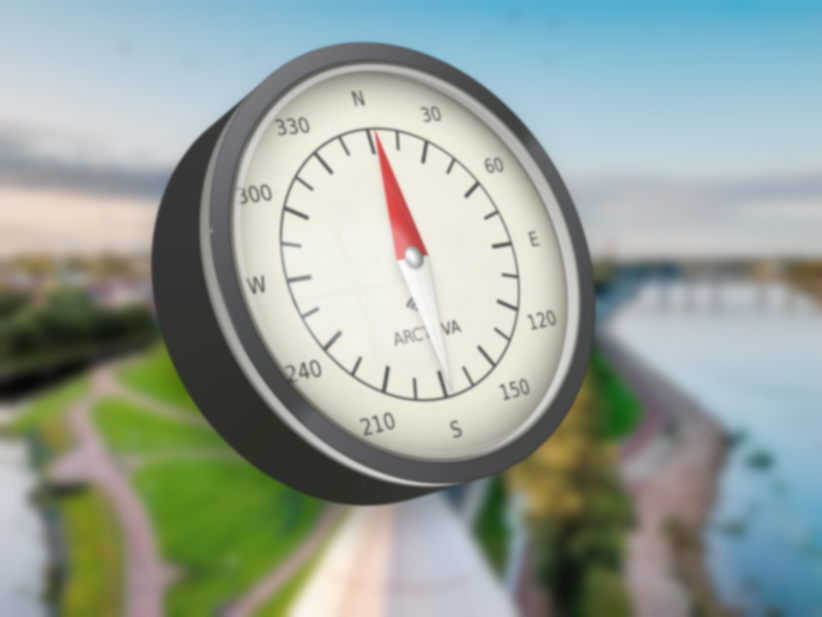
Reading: 0 °
